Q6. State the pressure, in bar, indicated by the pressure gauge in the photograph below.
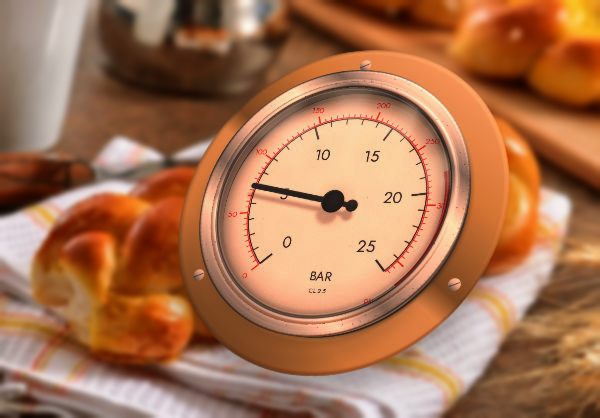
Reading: 5 bar
